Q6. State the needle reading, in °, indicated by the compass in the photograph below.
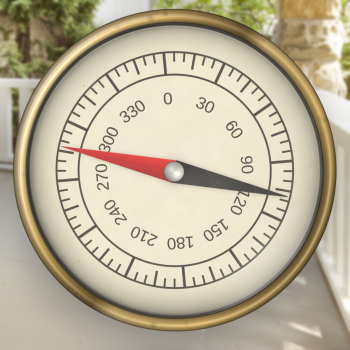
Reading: 287.5 °
